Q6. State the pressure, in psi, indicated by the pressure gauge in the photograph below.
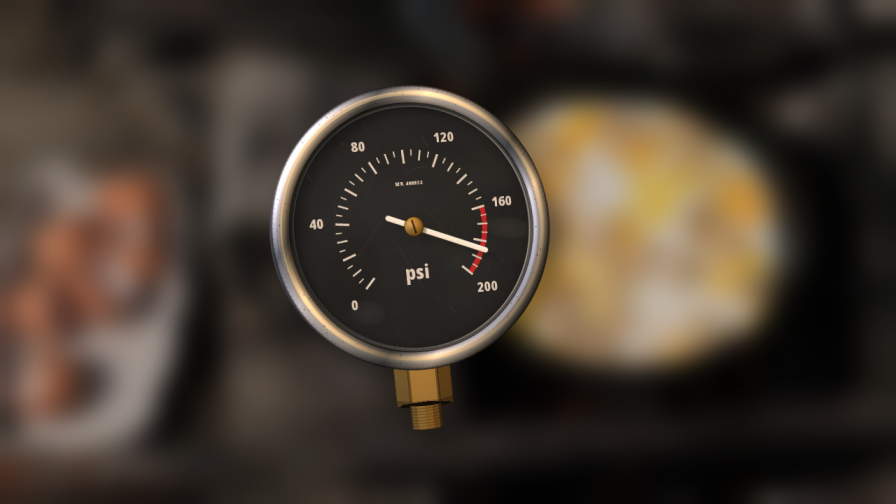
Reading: 185 psi
